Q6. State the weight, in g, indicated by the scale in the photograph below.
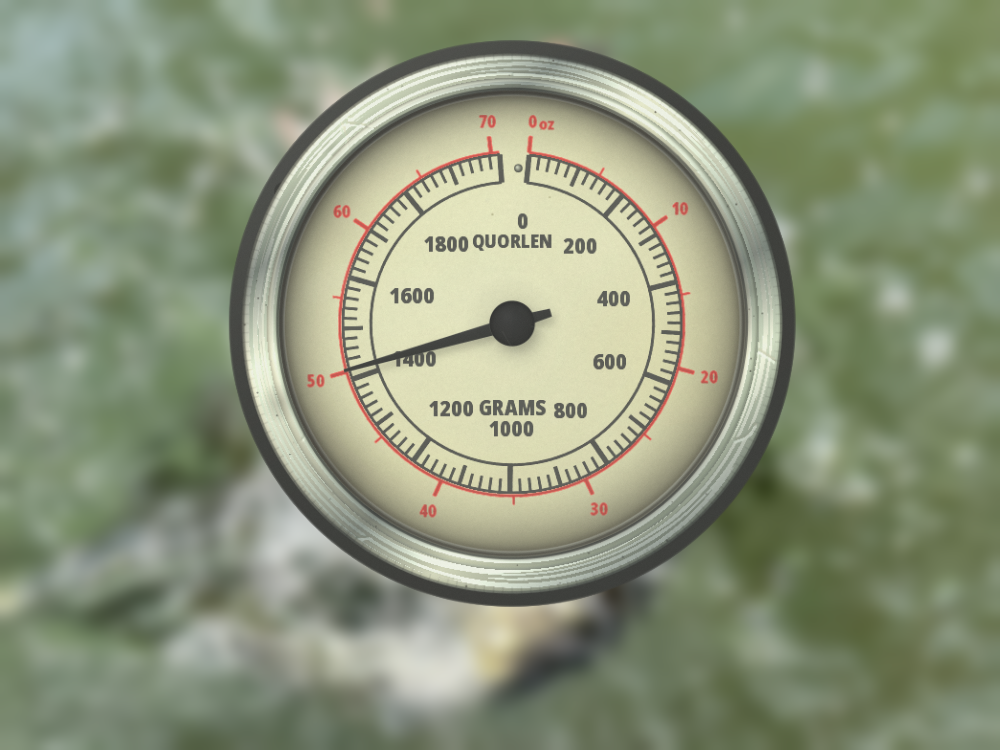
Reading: 1420 g
